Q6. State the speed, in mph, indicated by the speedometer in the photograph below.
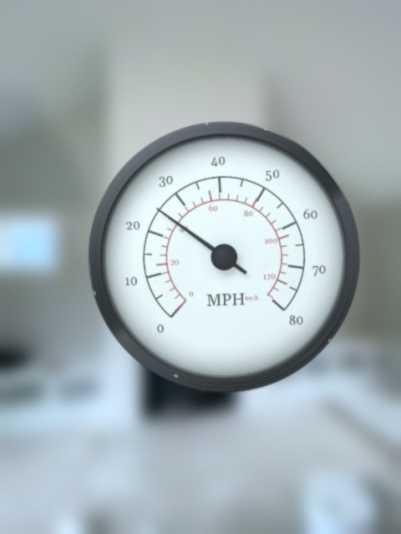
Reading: 25 mph
